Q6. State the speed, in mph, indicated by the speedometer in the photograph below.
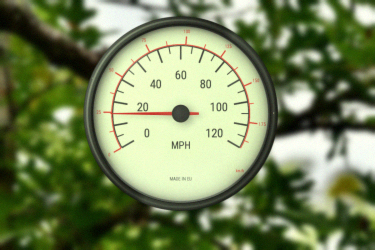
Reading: 15 mph
